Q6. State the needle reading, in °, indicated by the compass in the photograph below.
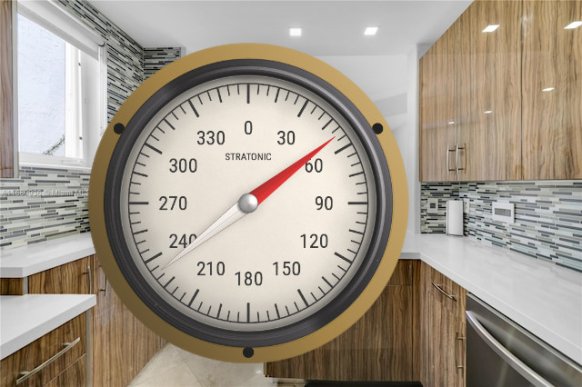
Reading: 52.5 °
